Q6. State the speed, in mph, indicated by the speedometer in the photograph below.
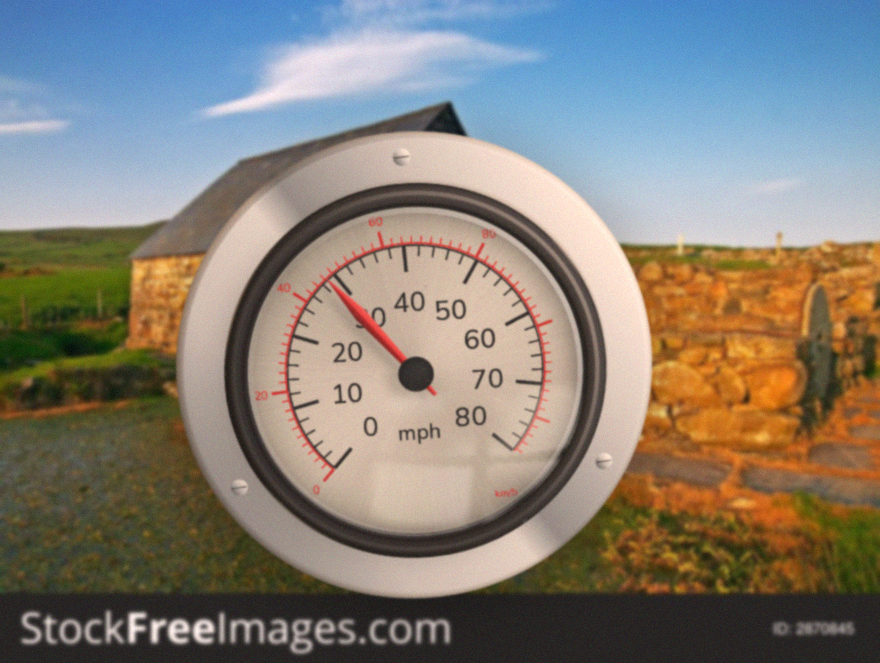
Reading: 29 mph
